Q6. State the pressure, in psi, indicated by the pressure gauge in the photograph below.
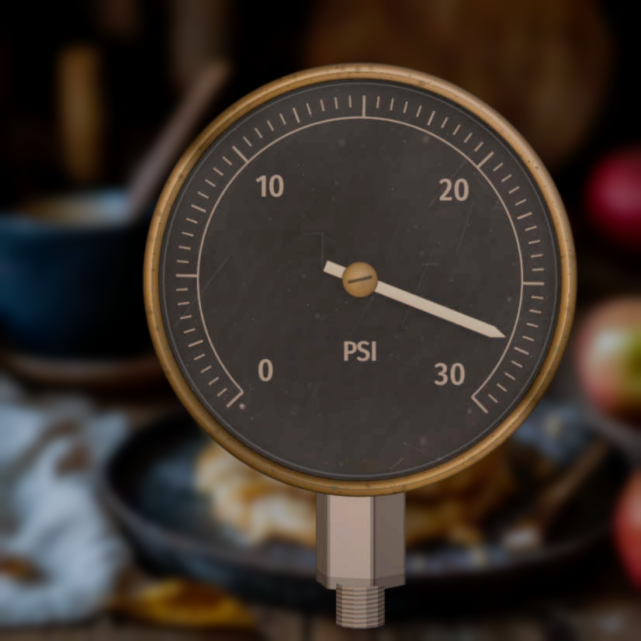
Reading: 27.25 psi
